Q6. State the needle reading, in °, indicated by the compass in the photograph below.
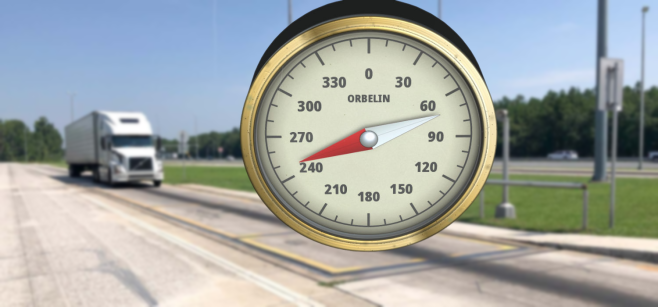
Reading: 250 °
